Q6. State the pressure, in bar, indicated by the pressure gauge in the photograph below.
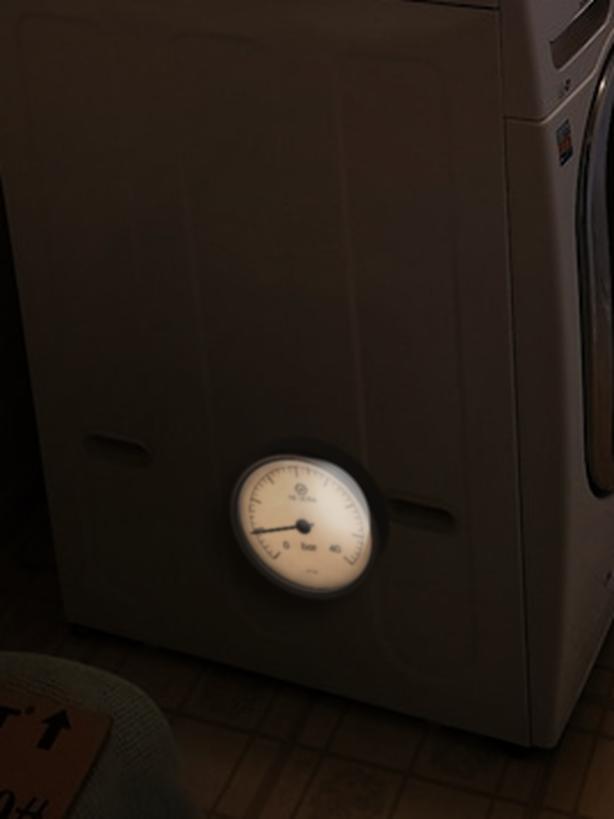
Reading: 5 bar
